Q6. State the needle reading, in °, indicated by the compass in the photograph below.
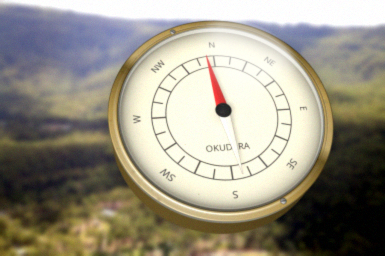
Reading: 352.5 °
